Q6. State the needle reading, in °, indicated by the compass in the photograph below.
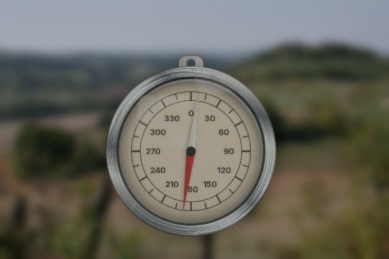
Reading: 187.5 °
